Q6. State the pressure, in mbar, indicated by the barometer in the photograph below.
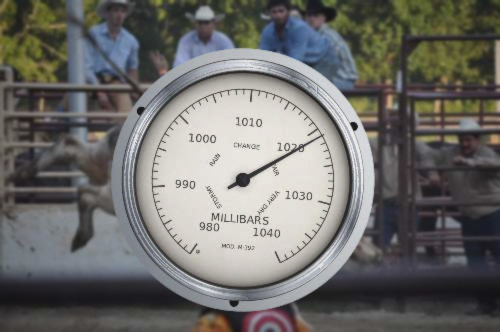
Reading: 1021 mbar
